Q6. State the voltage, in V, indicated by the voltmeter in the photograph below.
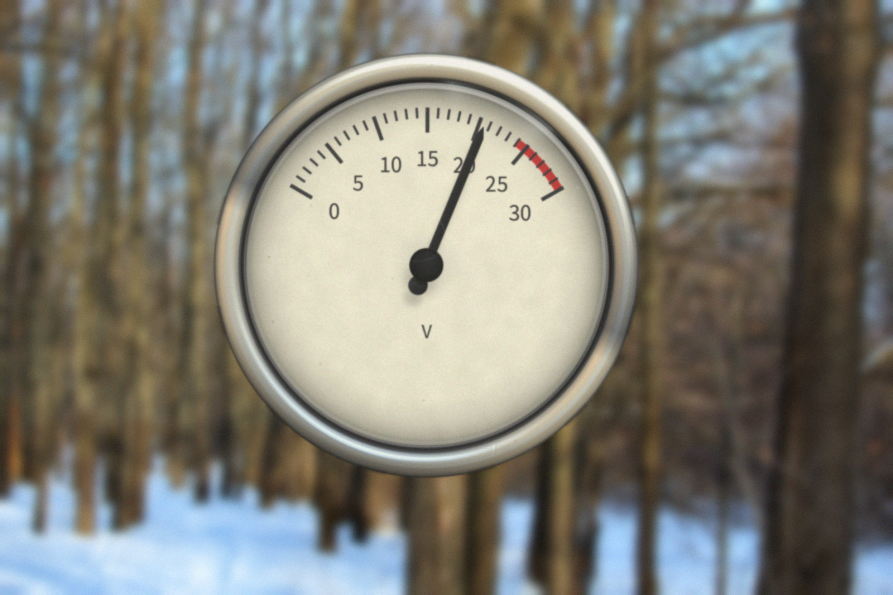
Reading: 20.5 V
